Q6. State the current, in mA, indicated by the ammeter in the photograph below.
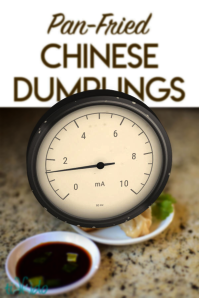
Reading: 1.5 mA
